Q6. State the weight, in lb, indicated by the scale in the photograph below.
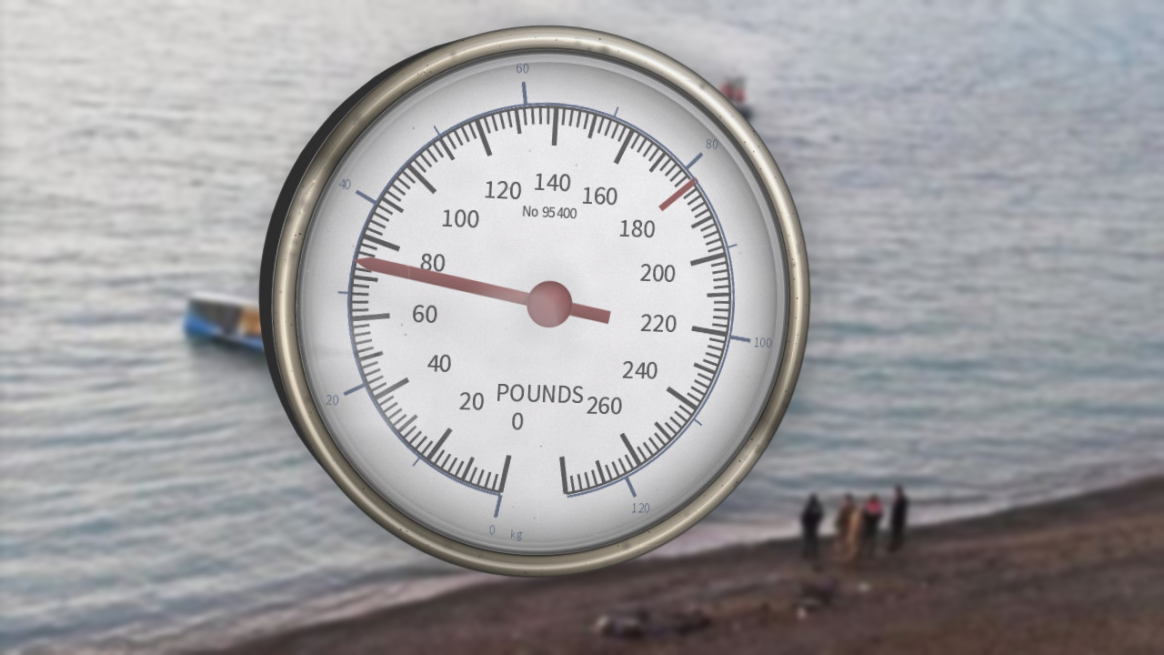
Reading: 74 lb
